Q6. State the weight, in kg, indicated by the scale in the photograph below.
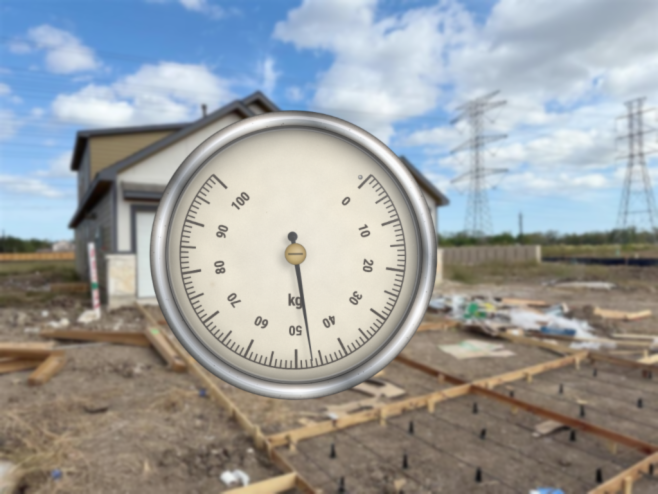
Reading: 47 kg
